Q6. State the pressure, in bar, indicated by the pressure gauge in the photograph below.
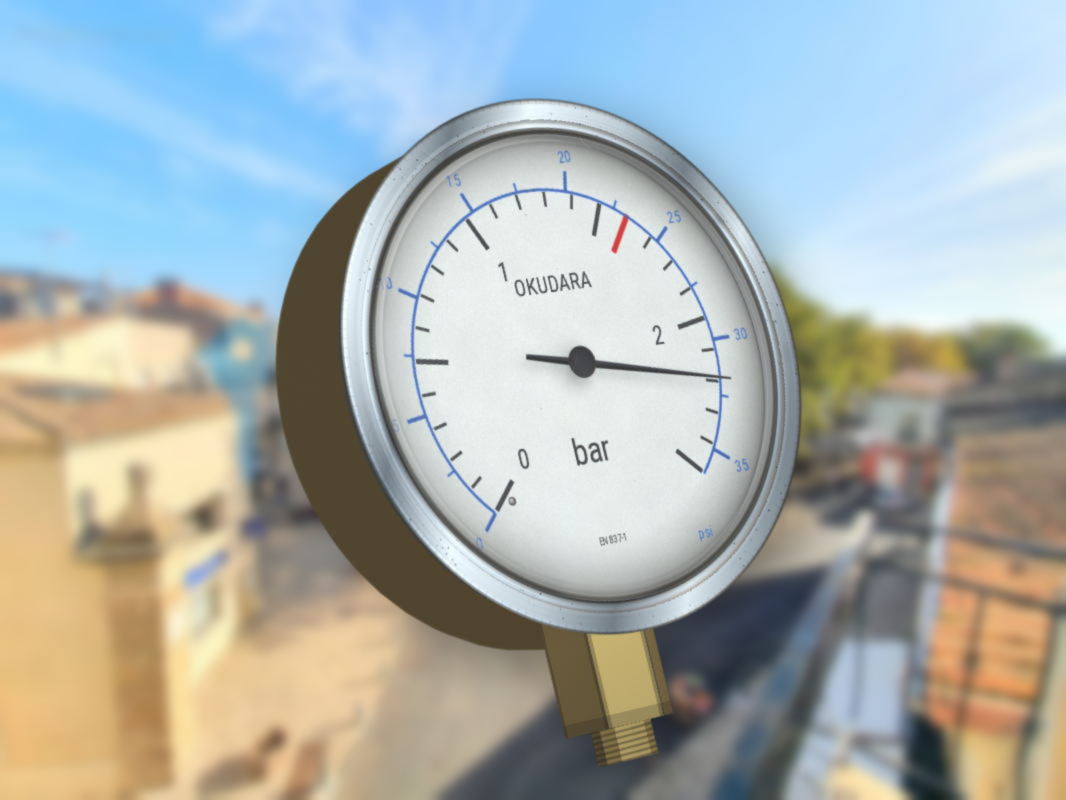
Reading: 2.2 bar
